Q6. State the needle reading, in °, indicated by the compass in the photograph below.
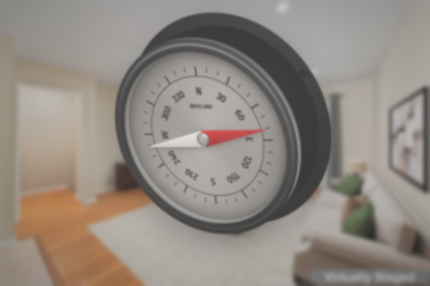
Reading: 80 °
